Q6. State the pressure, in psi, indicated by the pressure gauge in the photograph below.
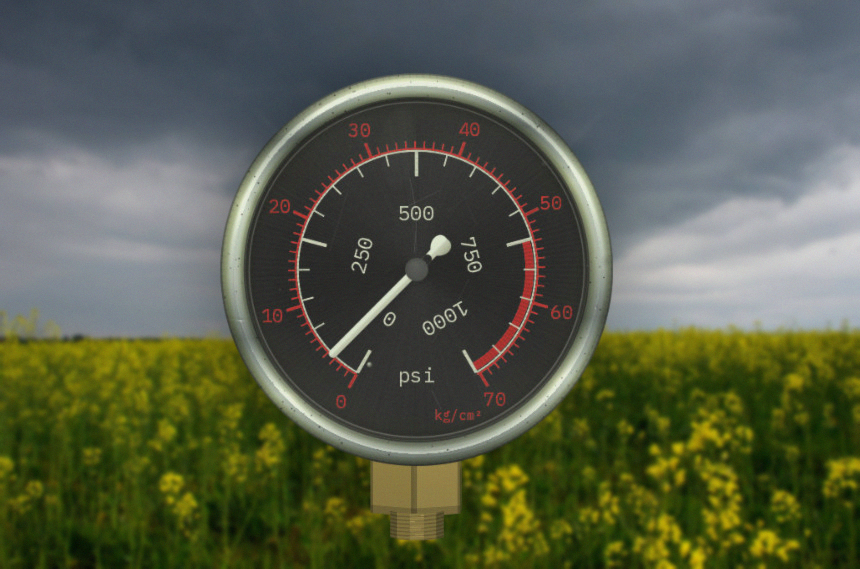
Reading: 50 psi
